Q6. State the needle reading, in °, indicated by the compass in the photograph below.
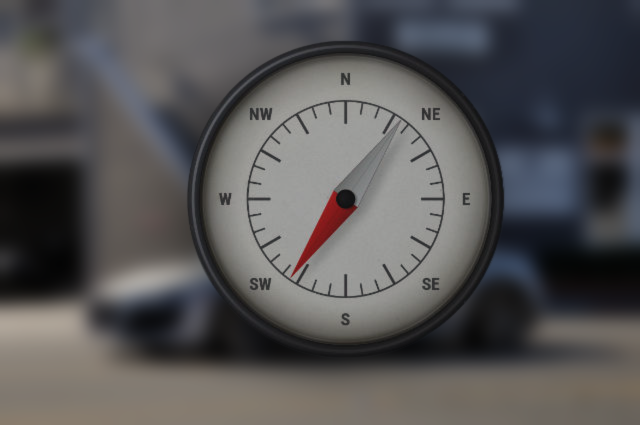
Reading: 215 °
